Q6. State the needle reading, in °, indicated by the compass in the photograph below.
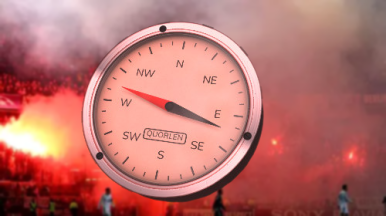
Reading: 285 °
